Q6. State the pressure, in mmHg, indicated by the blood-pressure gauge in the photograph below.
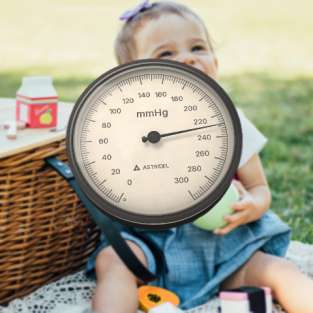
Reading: 230 mmHg
